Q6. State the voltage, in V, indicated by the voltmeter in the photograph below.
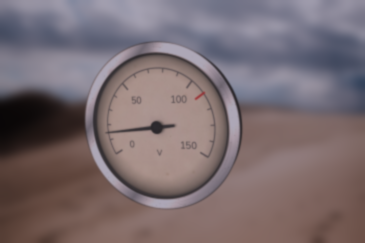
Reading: 15 V
